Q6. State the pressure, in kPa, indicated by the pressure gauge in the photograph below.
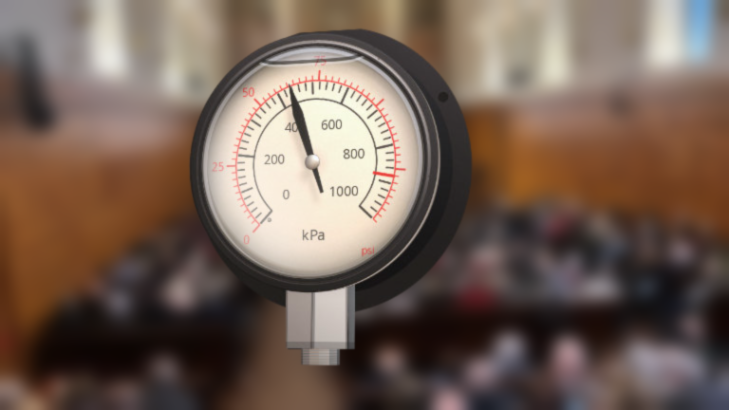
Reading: 440 kPa
